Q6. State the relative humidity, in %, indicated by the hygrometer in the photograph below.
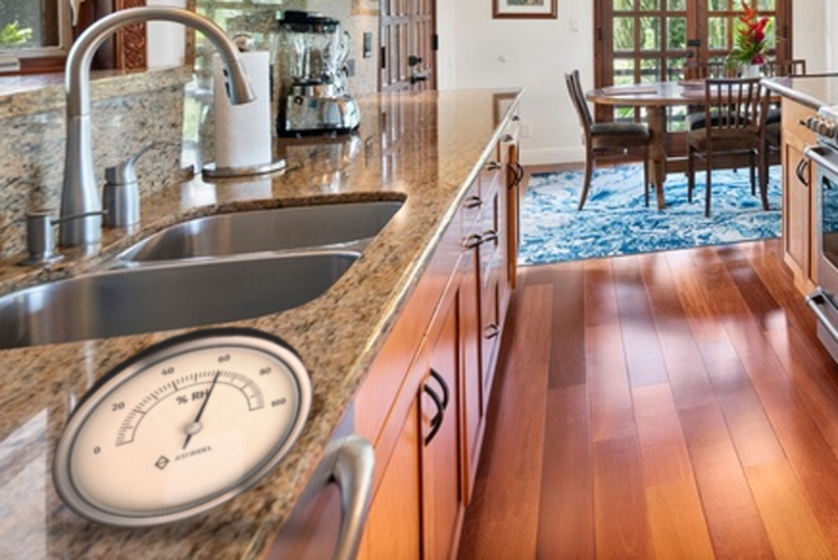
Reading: 60 %
